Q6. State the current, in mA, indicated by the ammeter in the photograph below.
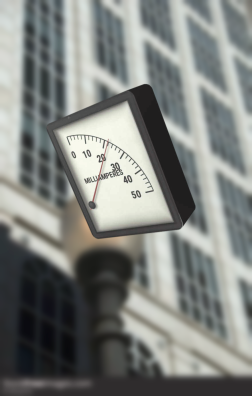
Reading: 22 mA
